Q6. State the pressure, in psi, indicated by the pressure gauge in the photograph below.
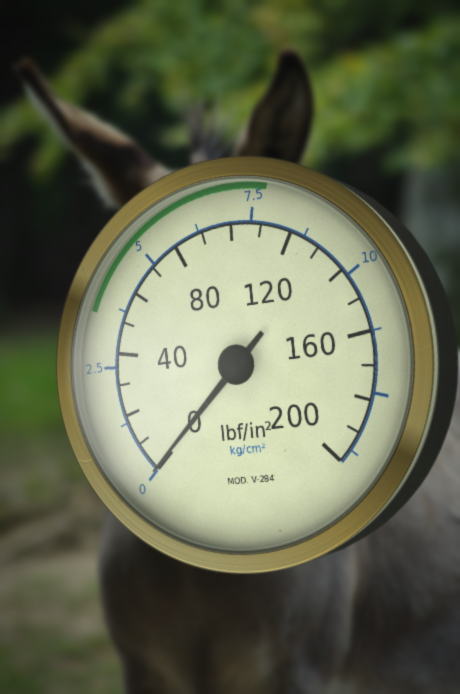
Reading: 0 psi
